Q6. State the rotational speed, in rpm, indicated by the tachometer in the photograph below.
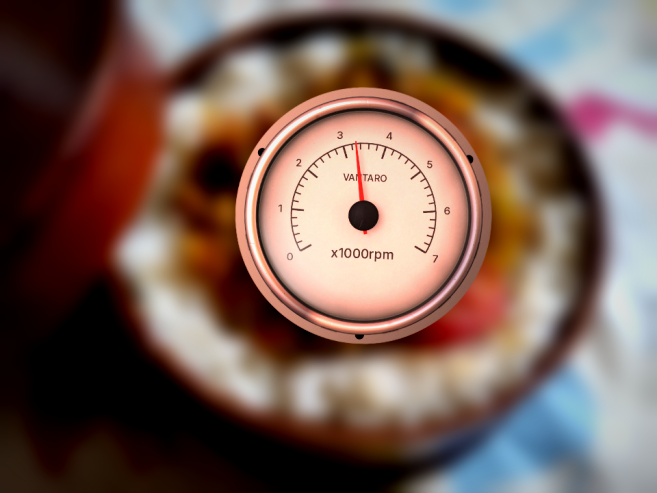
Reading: 3300 rpm
